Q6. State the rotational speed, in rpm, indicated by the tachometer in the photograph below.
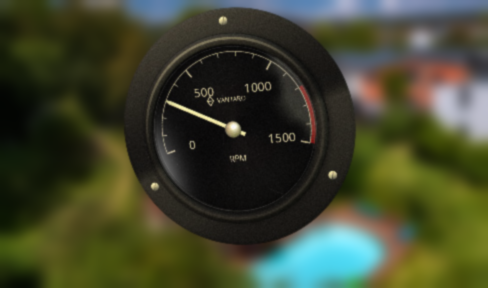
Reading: 300 rpm
